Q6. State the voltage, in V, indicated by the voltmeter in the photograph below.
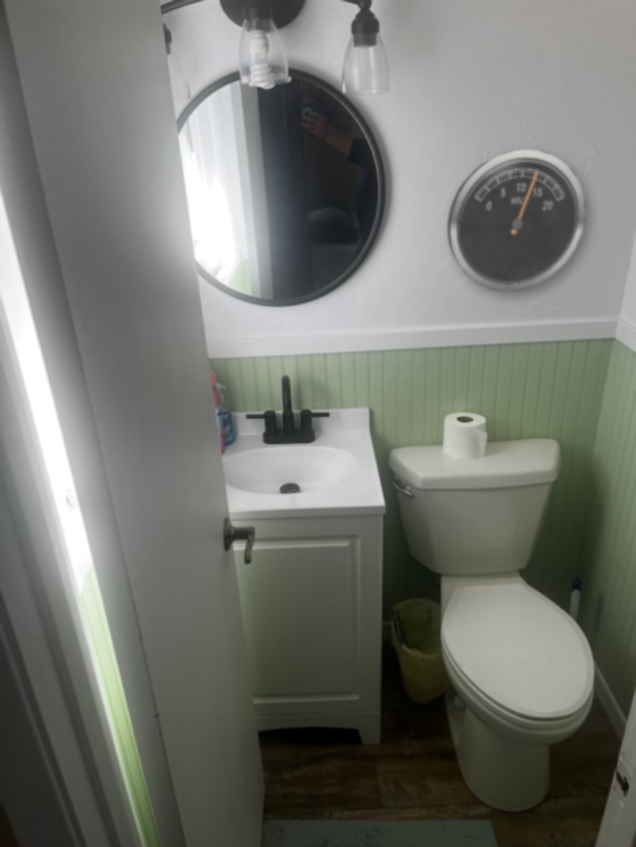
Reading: 12.5 V
